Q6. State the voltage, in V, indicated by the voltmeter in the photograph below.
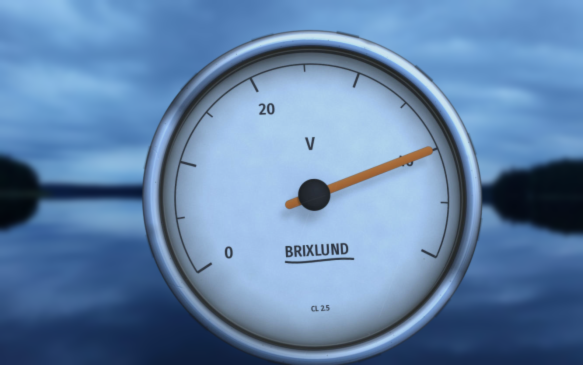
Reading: 40 V
